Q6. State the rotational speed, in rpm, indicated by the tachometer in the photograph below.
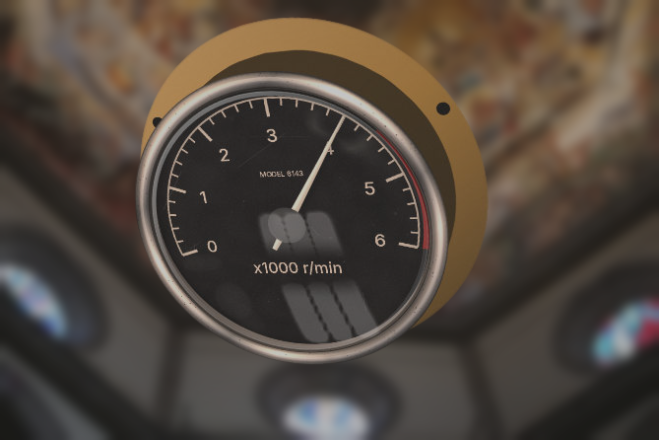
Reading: 4000 rpm
